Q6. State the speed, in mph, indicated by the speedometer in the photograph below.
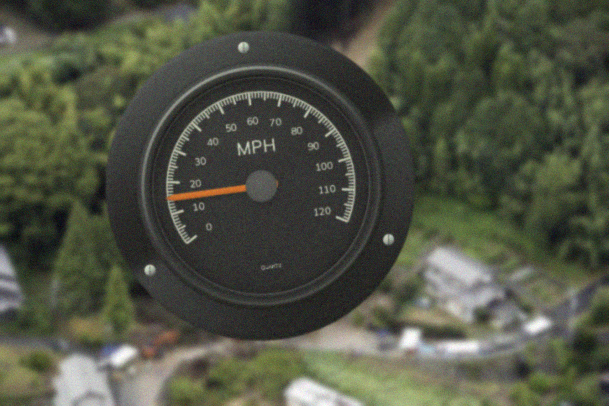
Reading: 15 mph
